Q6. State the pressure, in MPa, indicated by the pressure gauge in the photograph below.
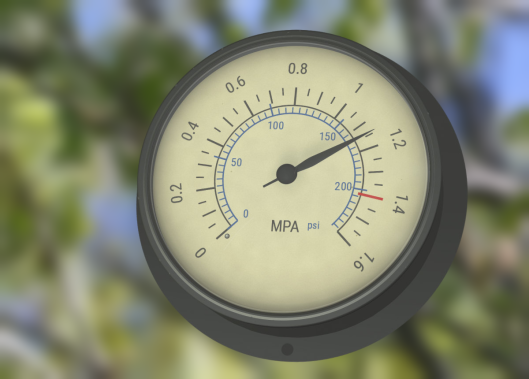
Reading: 1.15 MPa
